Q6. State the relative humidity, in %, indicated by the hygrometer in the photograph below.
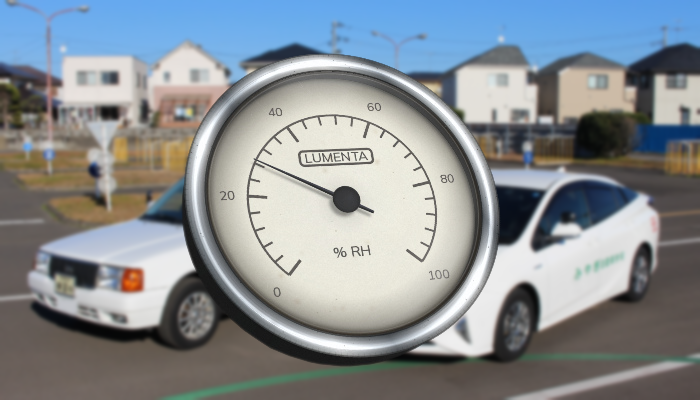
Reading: 28 %
